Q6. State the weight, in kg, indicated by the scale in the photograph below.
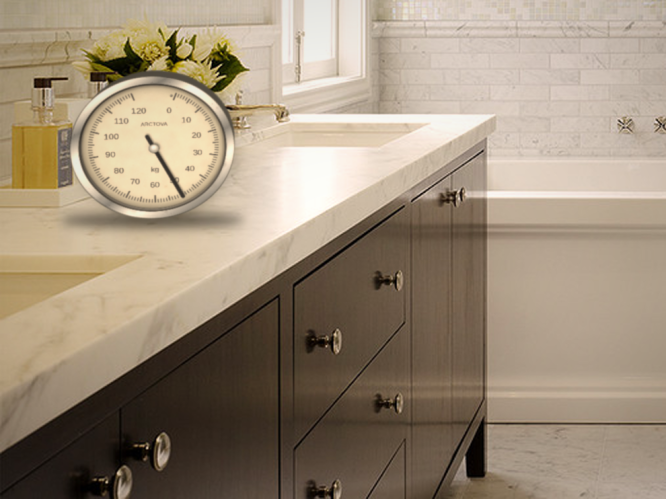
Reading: 50 kg
